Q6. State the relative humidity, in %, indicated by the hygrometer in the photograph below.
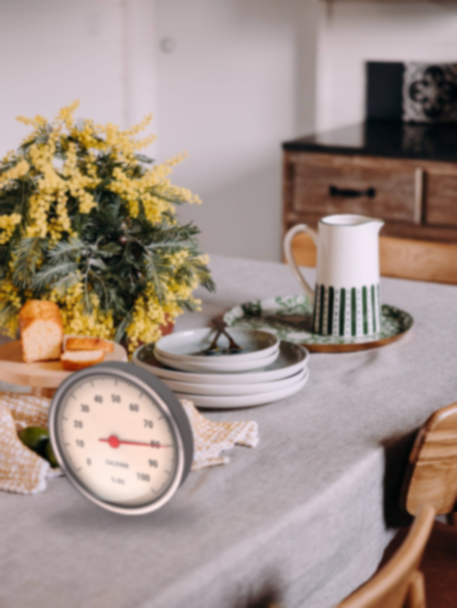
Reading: 80 %
